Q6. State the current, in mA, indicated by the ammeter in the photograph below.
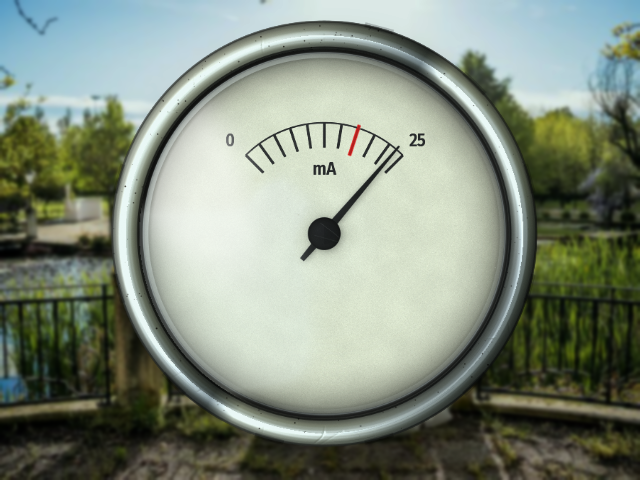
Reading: 23.75 mA
